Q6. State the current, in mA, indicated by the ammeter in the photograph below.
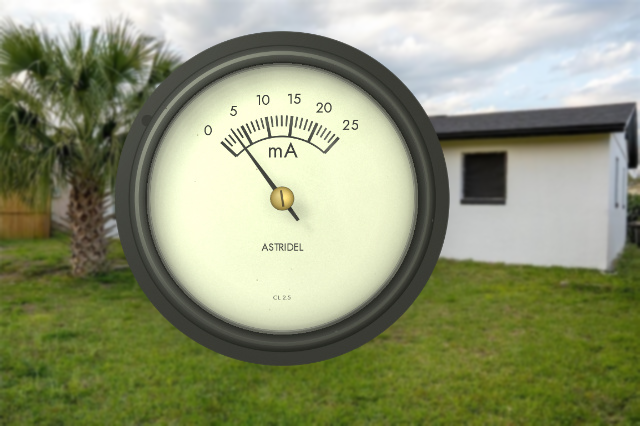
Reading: 3 mA
